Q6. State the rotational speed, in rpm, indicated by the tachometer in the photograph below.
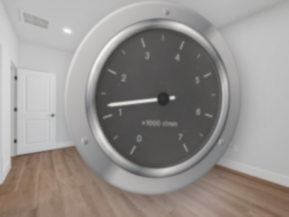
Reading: 1250 rpm
